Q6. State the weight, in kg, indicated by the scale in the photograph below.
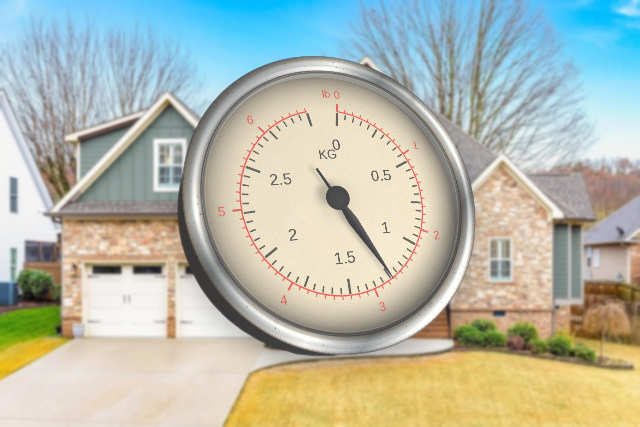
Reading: 1.25 kg
